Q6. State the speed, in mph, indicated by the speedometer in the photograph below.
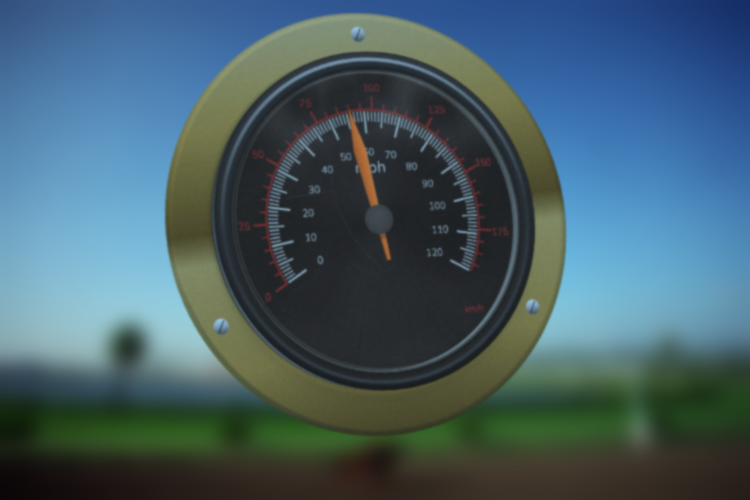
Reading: 55 mph
